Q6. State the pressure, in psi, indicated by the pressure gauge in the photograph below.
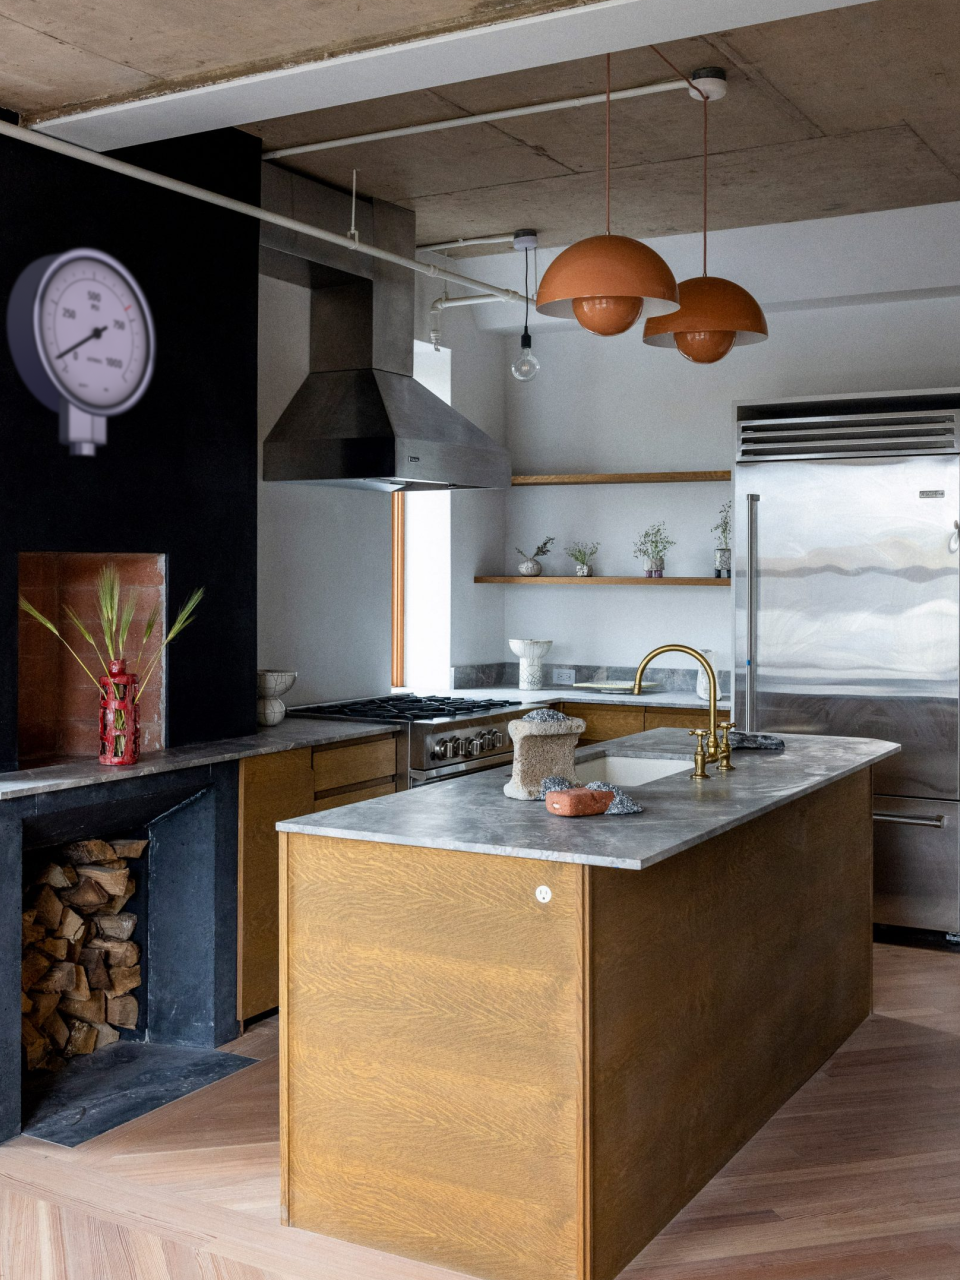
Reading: 50 psi
